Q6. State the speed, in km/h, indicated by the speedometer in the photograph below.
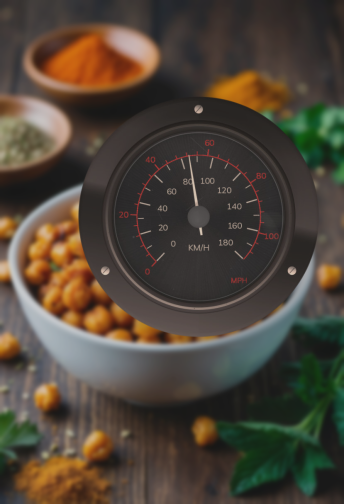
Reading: 85 km/h
